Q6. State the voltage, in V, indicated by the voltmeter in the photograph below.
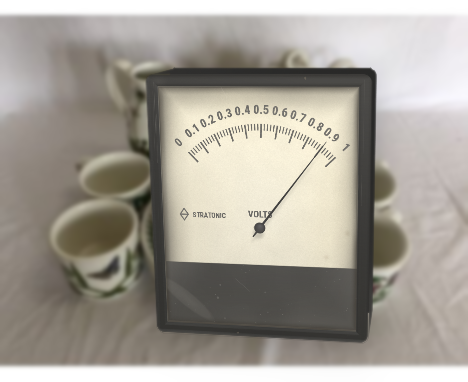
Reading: 0.9 V
